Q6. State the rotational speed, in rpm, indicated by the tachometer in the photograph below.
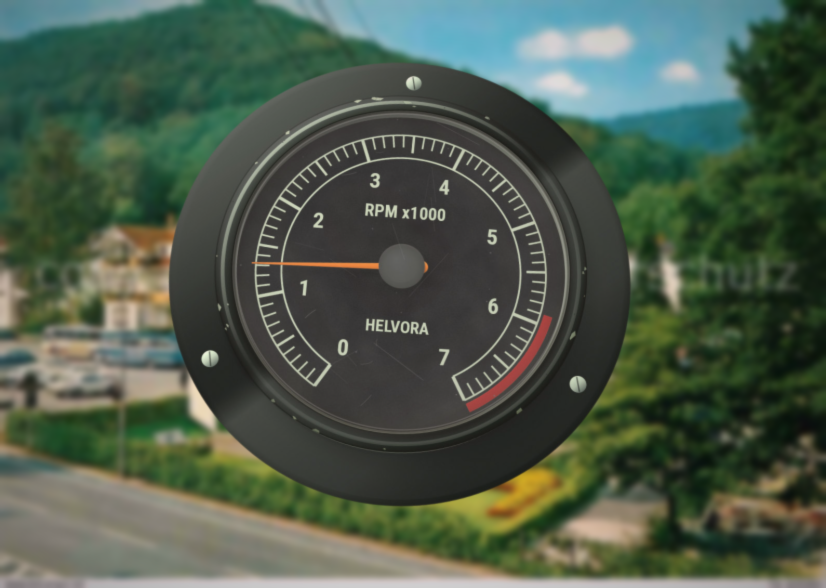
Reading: 1300 rpm
